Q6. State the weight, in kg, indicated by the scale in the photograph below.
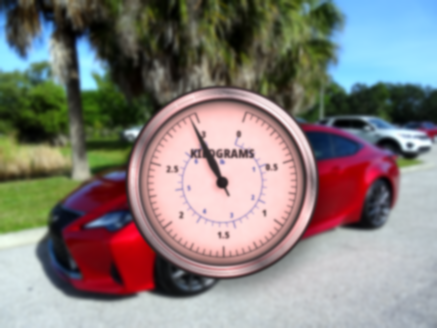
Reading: 2.95 kg
